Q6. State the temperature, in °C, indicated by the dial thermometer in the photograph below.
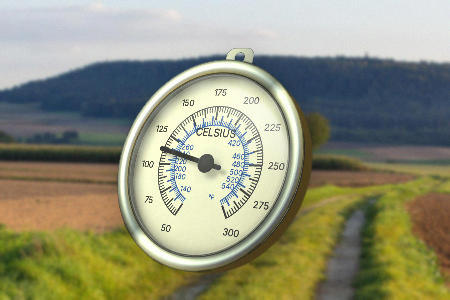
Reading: 112.5 °C
